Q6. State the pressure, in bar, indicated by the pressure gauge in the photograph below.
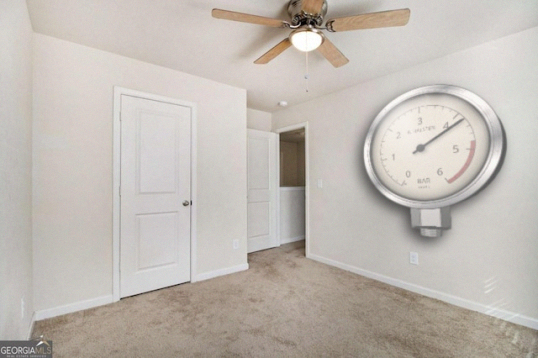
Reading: 4.2 bar
